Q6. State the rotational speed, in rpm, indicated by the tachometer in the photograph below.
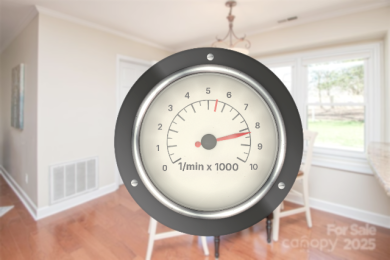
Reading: 8250 rpm
